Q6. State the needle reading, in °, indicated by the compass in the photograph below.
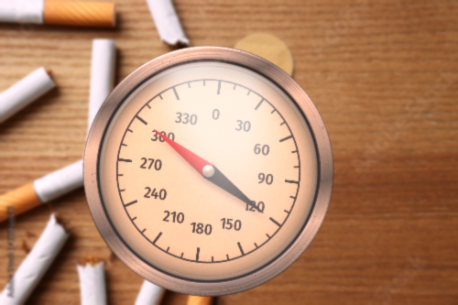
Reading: 300 °
